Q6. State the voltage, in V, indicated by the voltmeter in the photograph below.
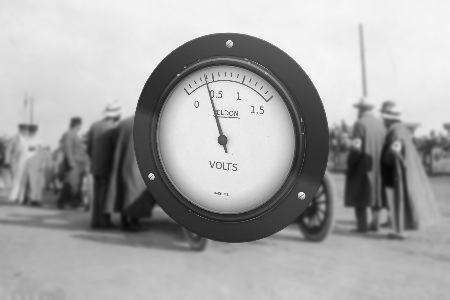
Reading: 0.4 V
